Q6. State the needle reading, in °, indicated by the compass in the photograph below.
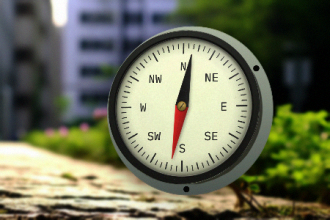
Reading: 190 °
